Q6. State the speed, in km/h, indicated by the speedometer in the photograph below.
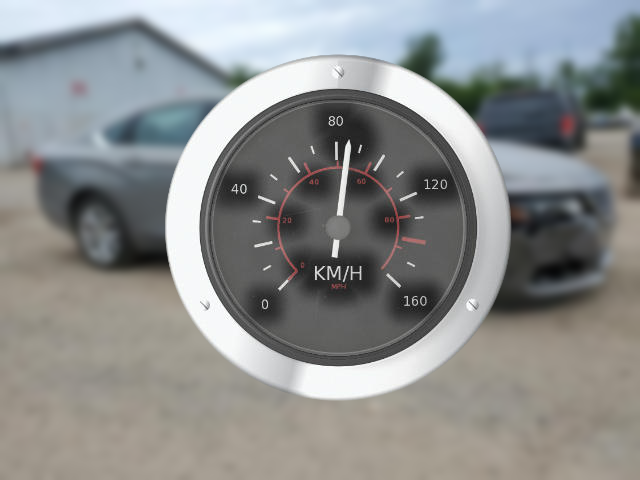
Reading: 85 km/h
